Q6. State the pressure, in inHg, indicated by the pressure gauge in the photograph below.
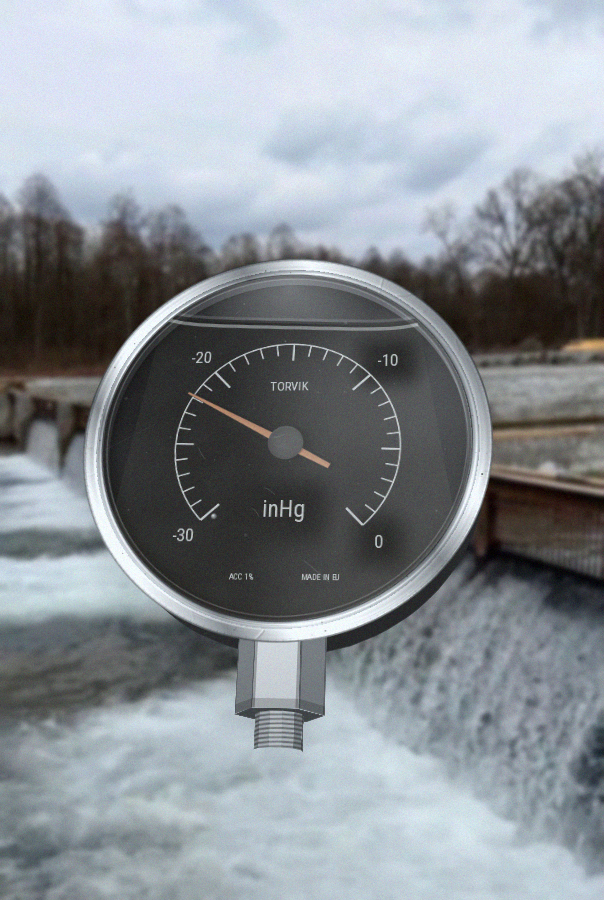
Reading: -22 inHg
